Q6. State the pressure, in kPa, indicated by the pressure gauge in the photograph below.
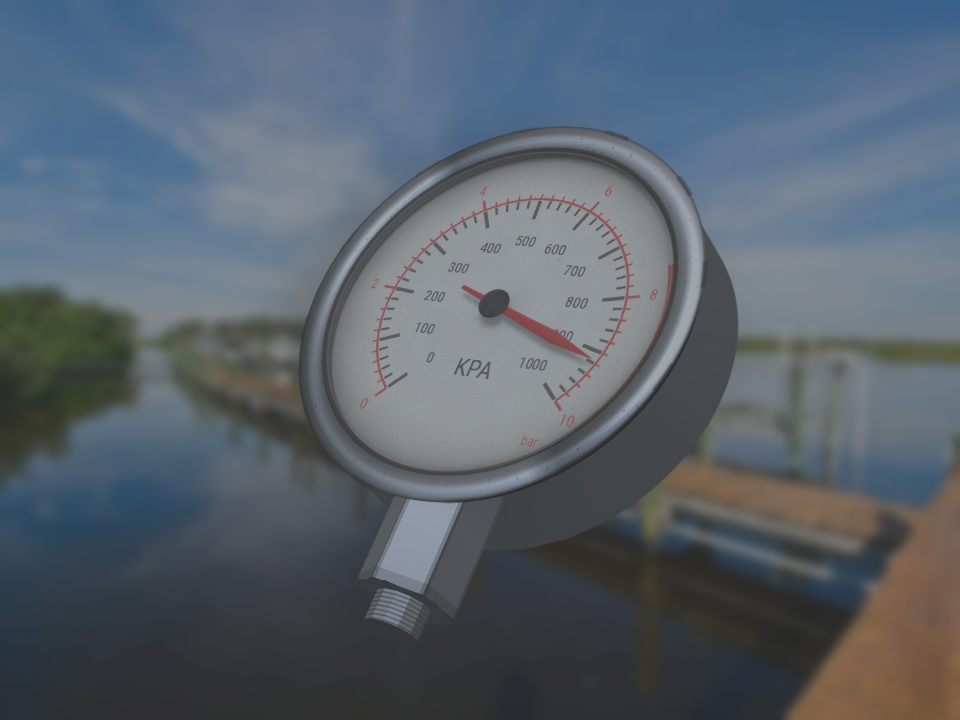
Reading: 920 kPa
